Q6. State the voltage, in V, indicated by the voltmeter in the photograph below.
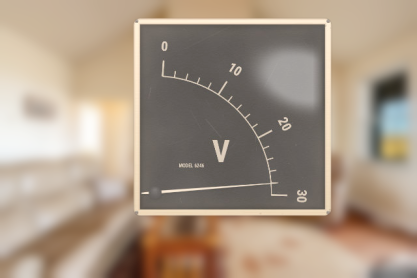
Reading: 28 V
